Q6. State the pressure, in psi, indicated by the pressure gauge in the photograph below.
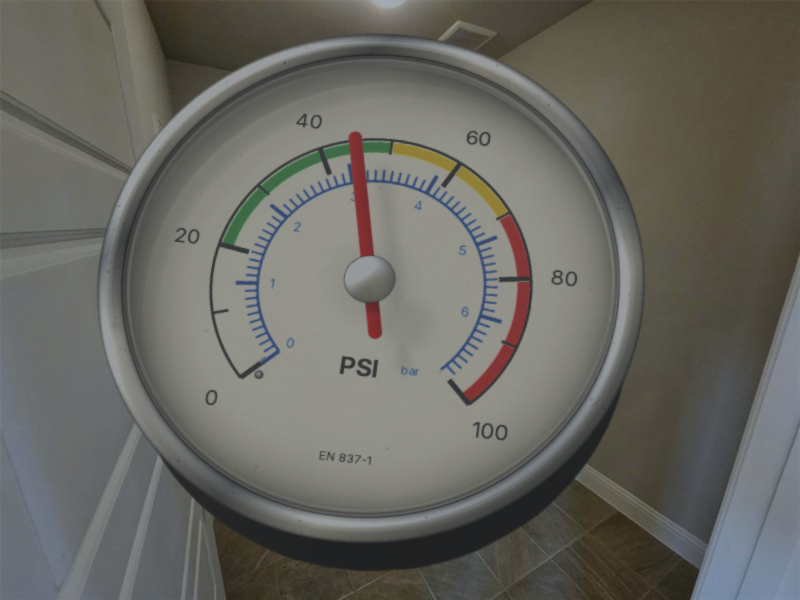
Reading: 45 psi
